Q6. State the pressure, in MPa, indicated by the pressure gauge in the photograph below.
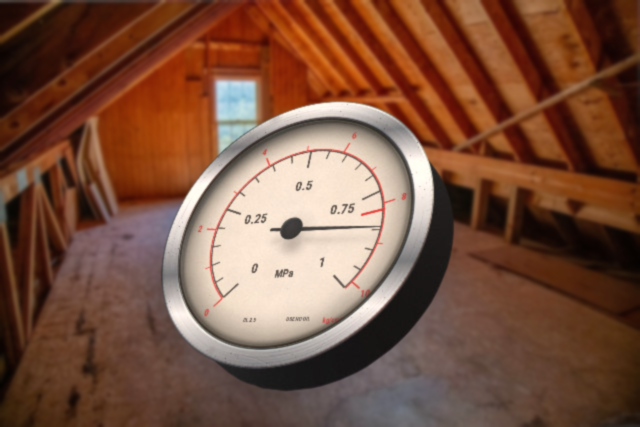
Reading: 0.85 MPa
